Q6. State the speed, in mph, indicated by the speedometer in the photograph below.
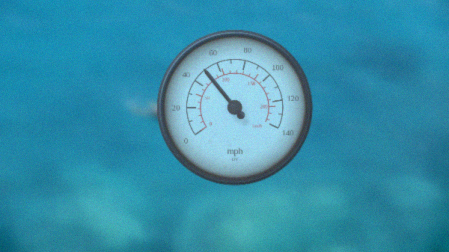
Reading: 50 mph
